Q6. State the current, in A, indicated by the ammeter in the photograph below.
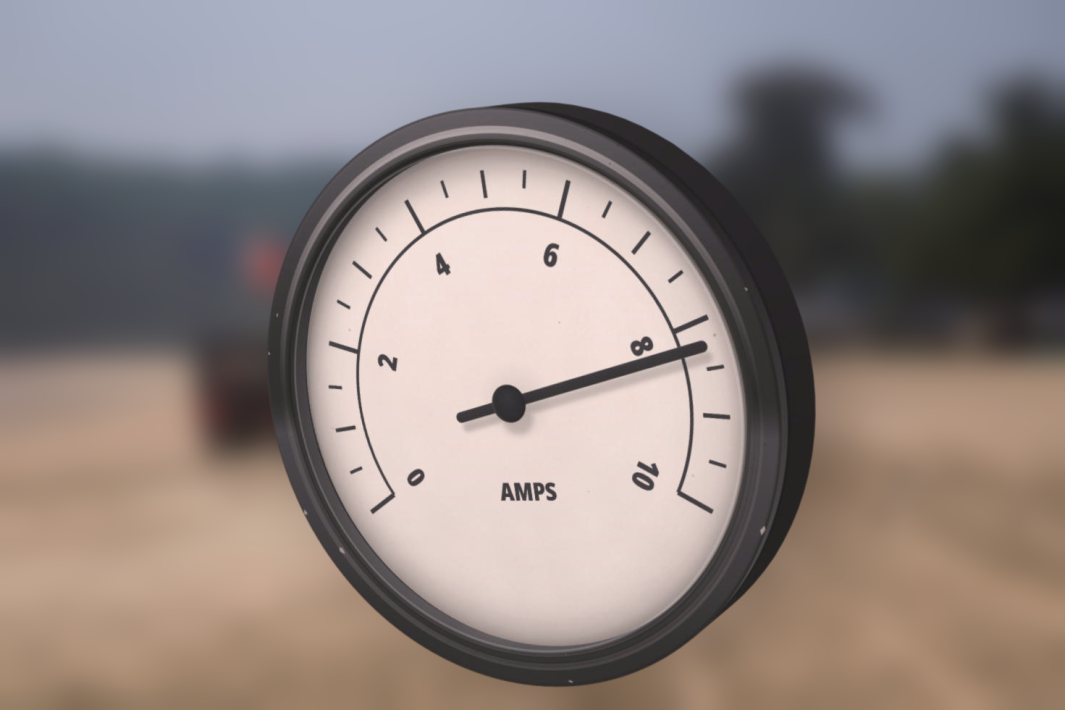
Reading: 8.25 A
